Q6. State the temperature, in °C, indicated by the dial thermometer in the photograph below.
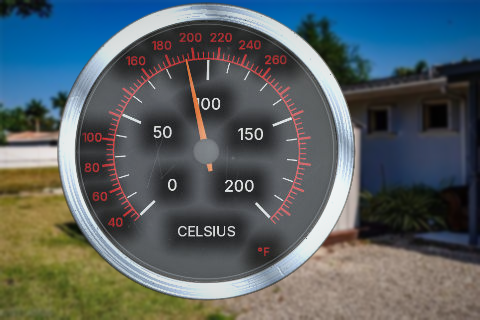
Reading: 90 °C
